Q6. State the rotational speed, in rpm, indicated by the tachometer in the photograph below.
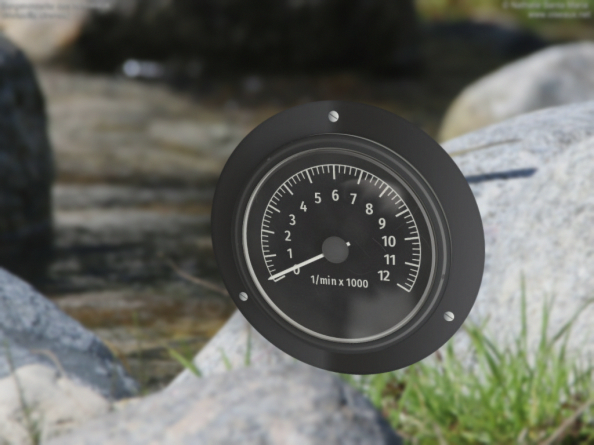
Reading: 200 rpm
